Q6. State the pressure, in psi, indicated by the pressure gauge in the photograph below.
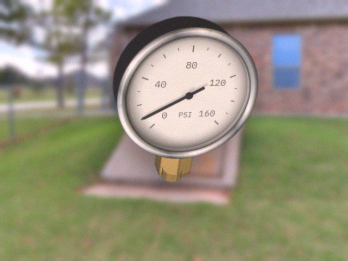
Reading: 10 psi
